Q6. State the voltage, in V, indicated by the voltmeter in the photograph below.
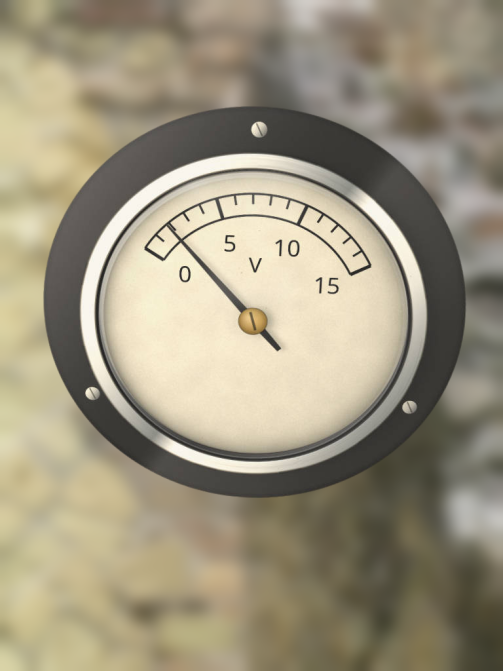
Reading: 2 V
